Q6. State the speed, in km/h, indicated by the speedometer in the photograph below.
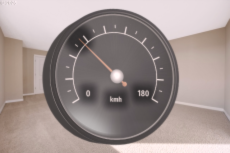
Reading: 55 km/h
